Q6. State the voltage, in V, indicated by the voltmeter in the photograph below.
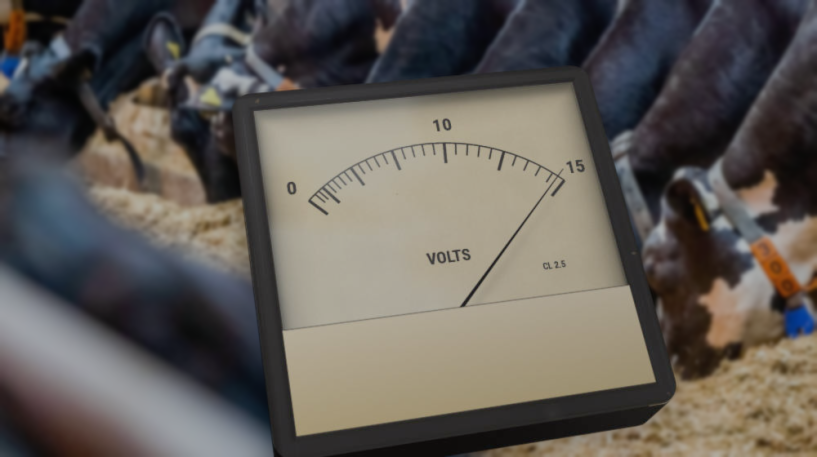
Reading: 14.75 V
